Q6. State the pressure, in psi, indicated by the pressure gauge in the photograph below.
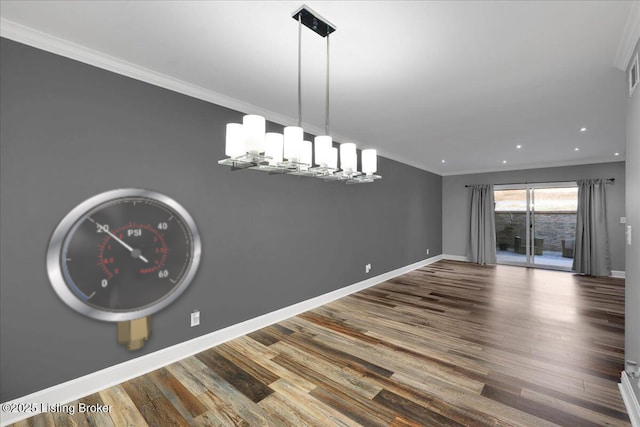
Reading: 20 psi
